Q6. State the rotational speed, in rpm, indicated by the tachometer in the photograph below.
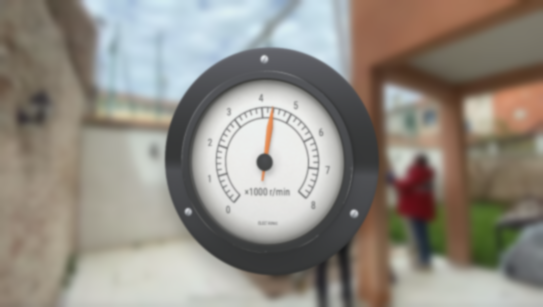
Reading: 4400 rpm
